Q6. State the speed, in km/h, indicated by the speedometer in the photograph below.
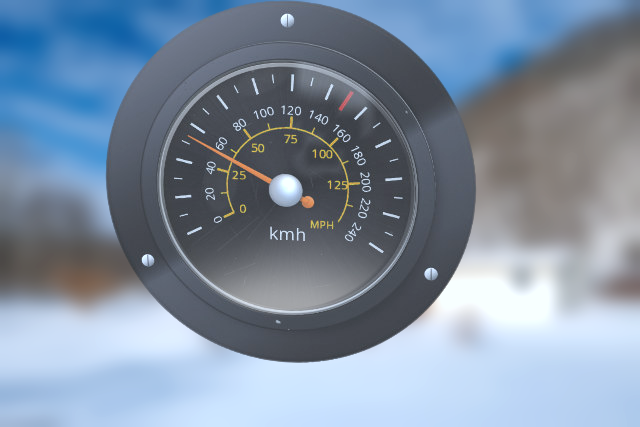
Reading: 55 km/h
